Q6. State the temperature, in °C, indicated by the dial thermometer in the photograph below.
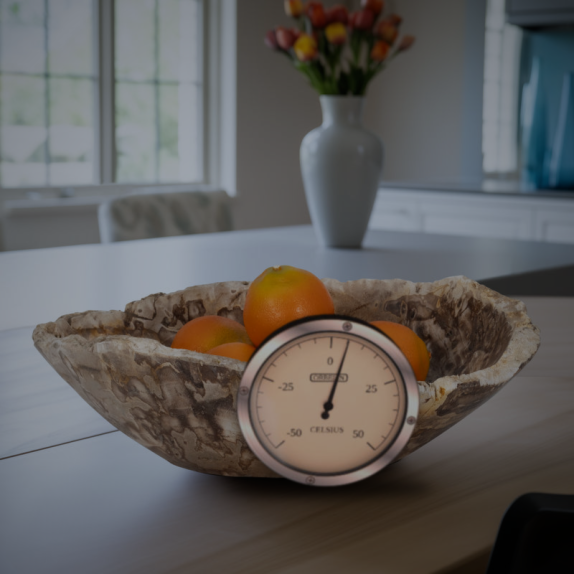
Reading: 5 °C
